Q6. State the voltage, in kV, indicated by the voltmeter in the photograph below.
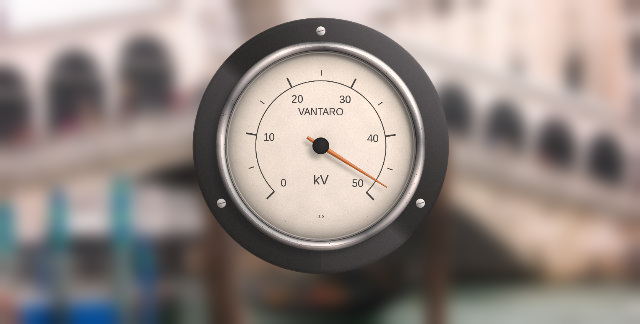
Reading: 47.5 kV
